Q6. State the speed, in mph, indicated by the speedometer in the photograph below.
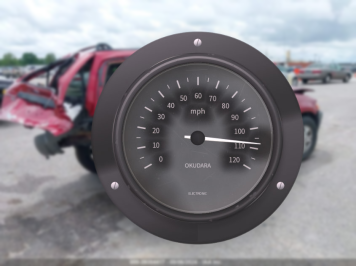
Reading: 107.5 mph
